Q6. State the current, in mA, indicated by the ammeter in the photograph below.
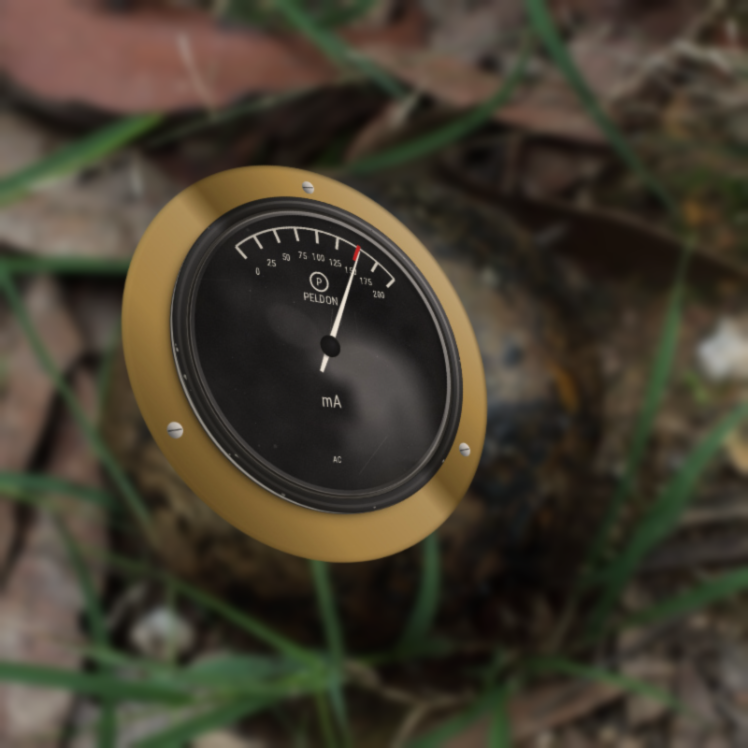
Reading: 150 mA
